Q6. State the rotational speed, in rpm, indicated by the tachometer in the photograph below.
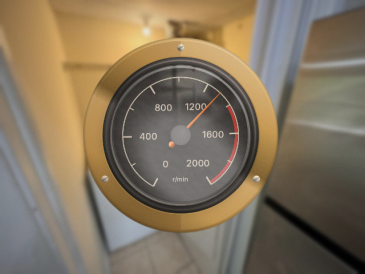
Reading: 1300 rpm
